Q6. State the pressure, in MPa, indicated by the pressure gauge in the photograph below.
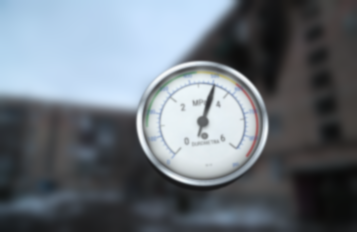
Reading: 3.5 MPa
